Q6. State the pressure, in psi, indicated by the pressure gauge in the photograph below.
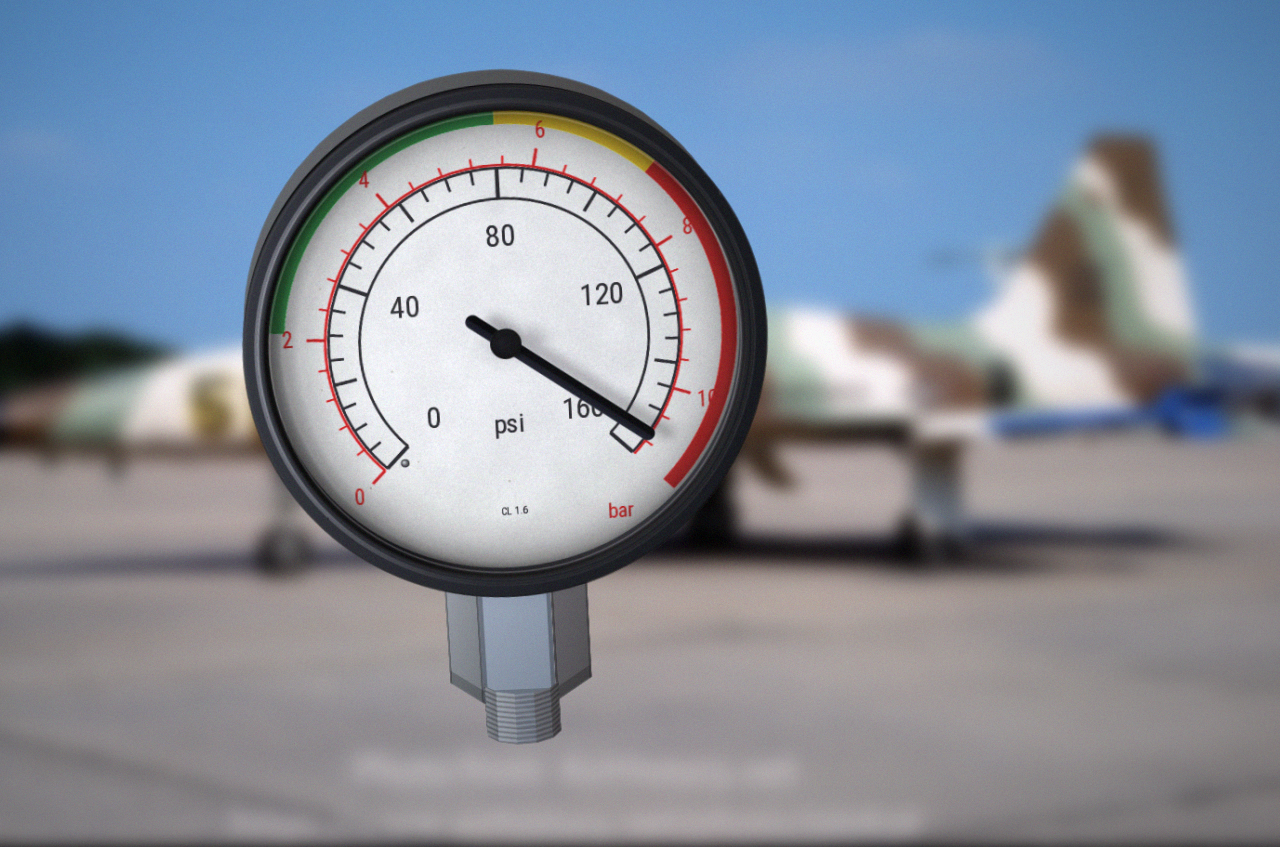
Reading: 155 psi
